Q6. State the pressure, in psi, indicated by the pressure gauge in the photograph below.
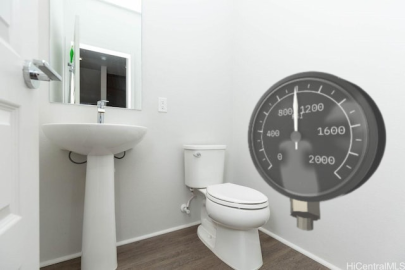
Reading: 1000 psi
